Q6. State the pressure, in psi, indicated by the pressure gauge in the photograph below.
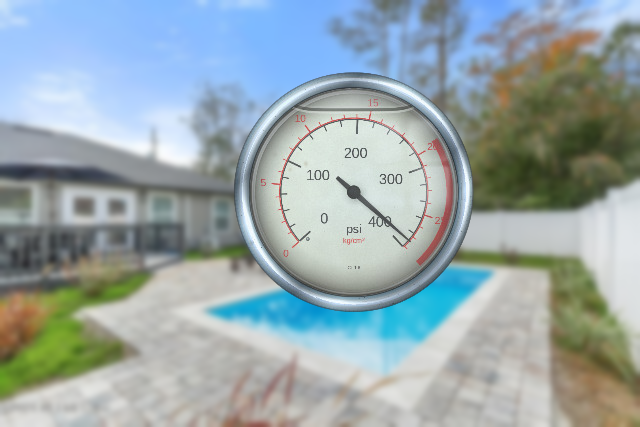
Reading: 390 psi
